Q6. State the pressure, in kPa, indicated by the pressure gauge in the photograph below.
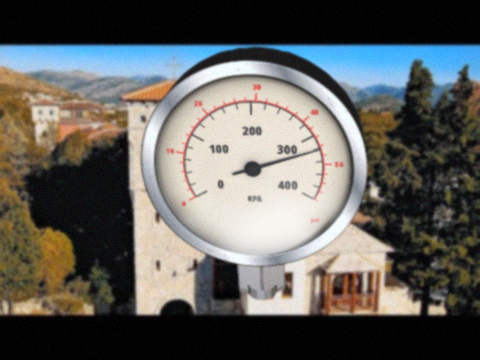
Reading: 320 kPa
